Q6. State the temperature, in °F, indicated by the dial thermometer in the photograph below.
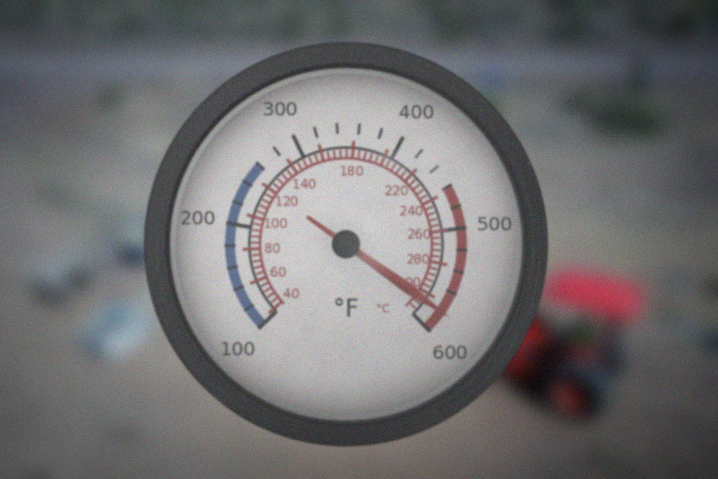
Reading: 580 °F
